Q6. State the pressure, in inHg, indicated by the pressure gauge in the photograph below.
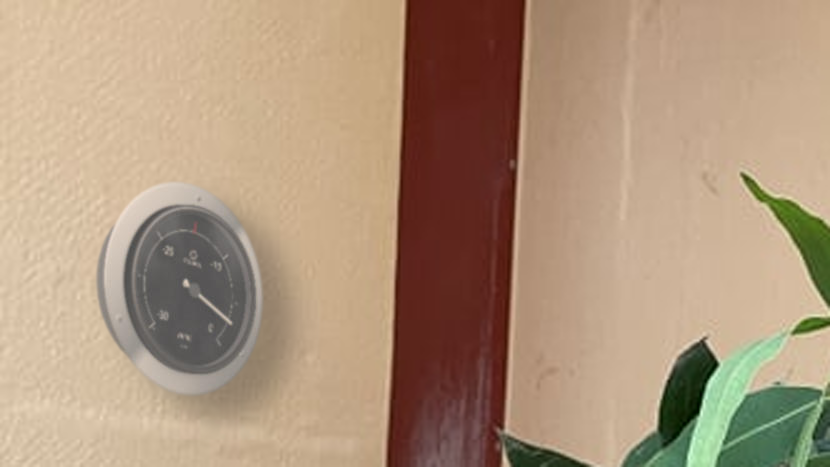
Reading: -2.5 inHg
